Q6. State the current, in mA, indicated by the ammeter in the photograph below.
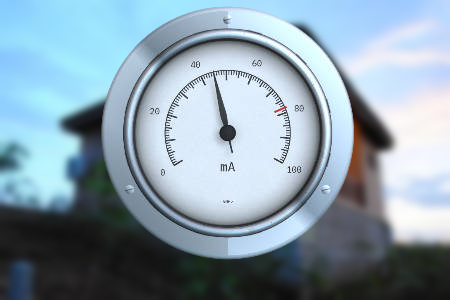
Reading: 45 mA
